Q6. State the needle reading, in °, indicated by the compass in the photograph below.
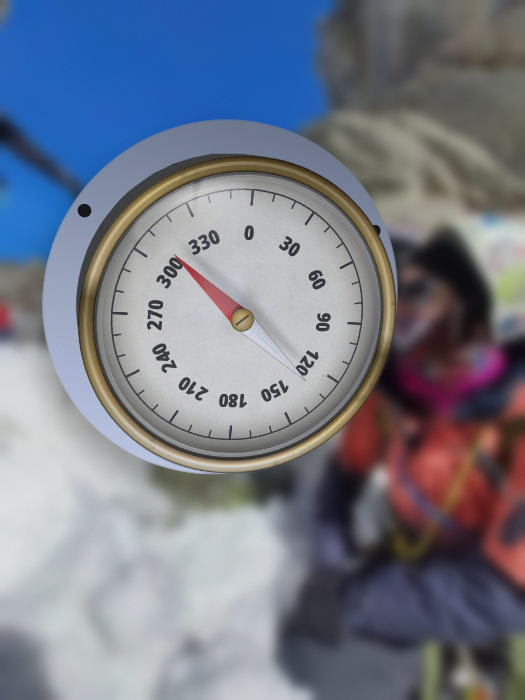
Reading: 310 °
